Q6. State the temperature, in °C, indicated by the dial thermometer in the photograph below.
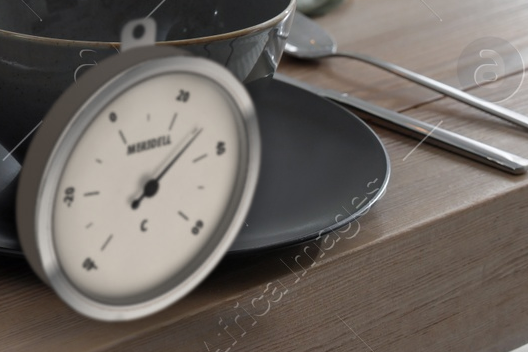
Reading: 30 °C
